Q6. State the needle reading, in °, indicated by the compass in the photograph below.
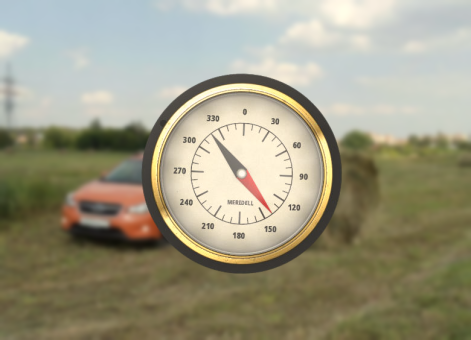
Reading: 140 °
